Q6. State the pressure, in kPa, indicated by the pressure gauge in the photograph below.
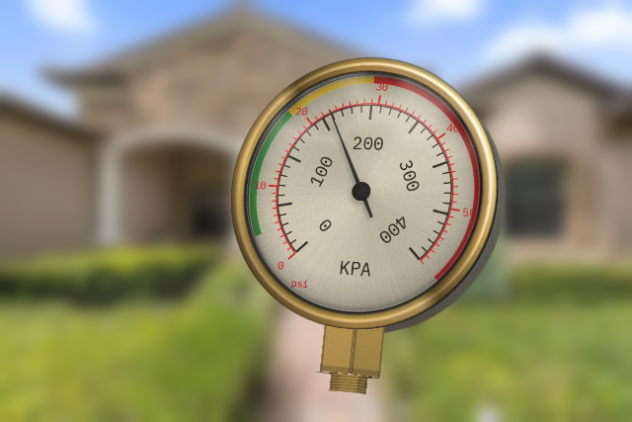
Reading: 160 kPa
